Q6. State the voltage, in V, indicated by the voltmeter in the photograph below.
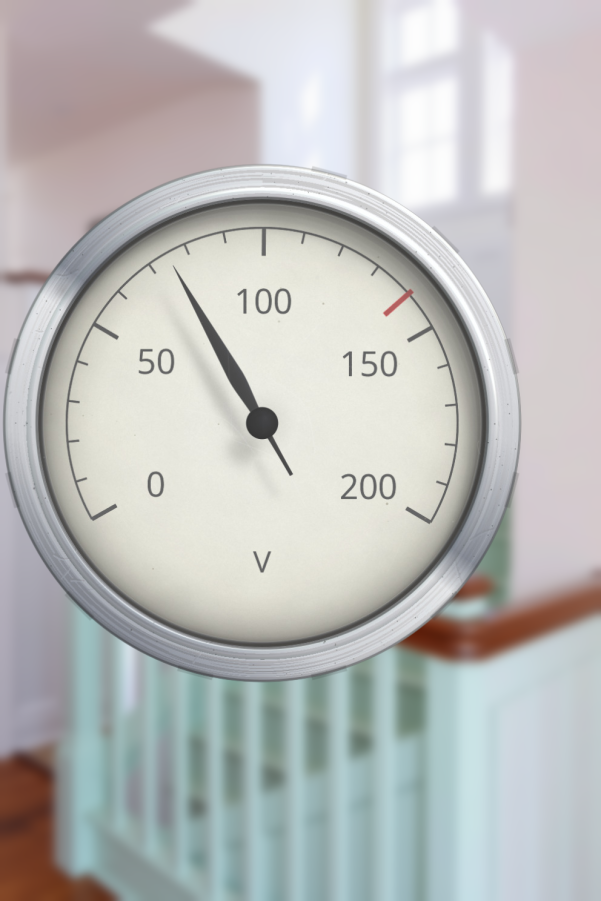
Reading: 75 V
